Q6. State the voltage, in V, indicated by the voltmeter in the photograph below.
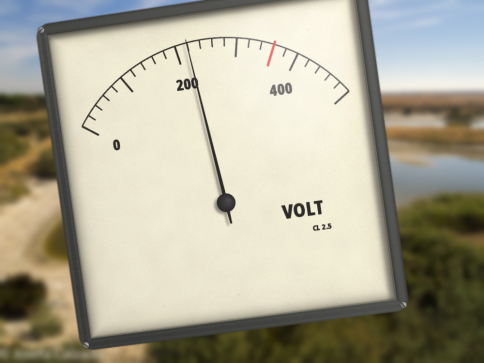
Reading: 220 V
